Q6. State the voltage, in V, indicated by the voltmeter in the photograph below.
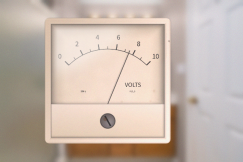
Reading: 7.5 V
